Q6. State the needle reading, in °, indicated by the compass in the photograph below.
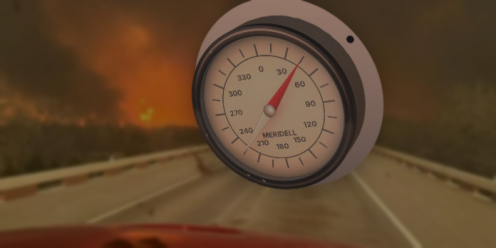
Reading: 45 °
